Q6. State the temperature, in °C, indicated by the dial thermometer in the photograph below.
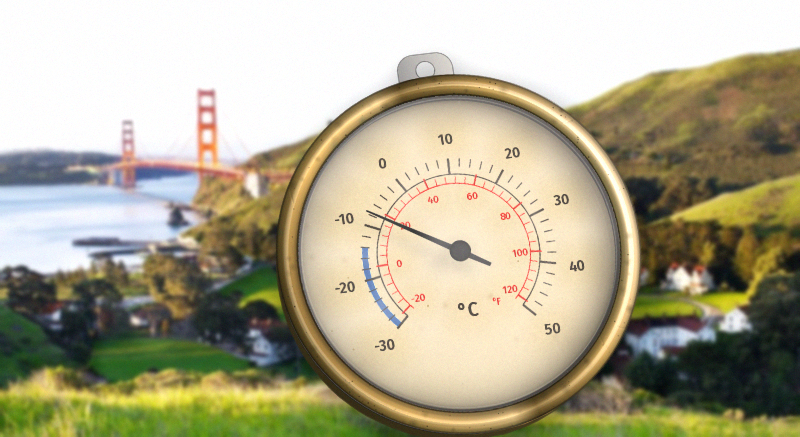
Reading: -8 °C
